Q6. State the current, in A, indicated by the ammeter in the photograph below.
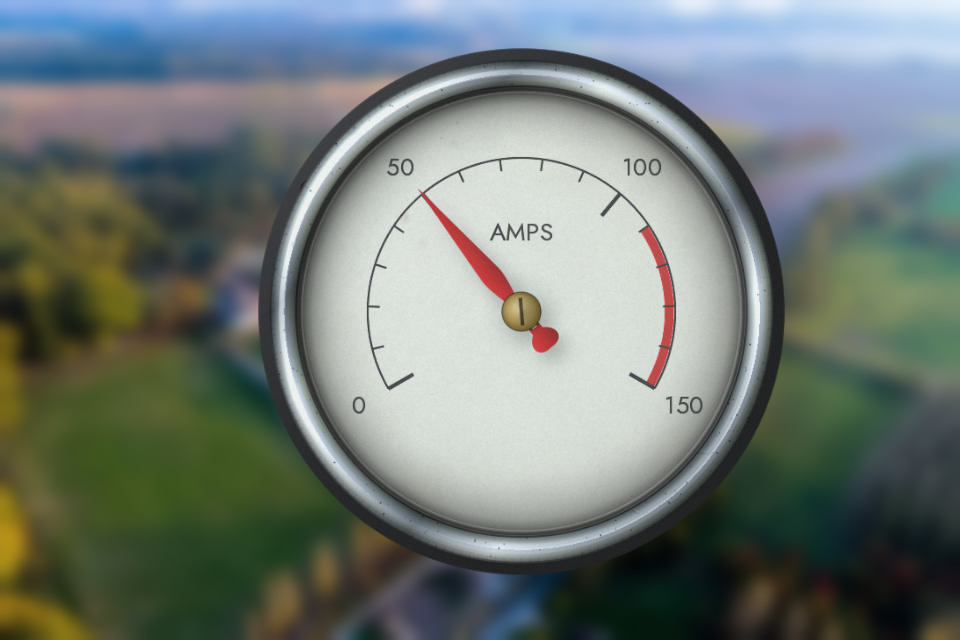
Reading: 50 A
